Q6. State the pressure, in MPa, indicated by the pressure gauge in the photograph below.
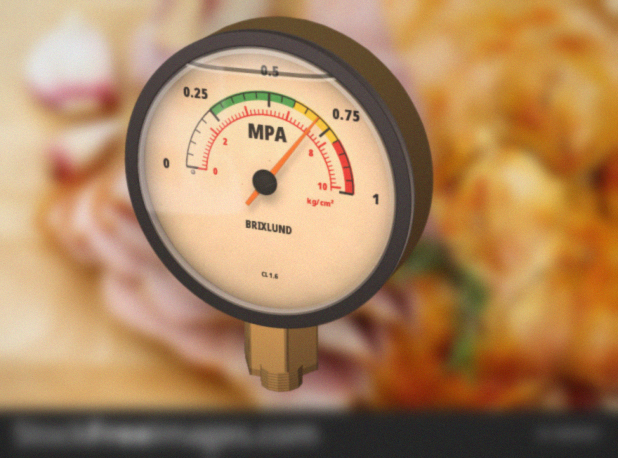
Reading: 0.7 MPa
